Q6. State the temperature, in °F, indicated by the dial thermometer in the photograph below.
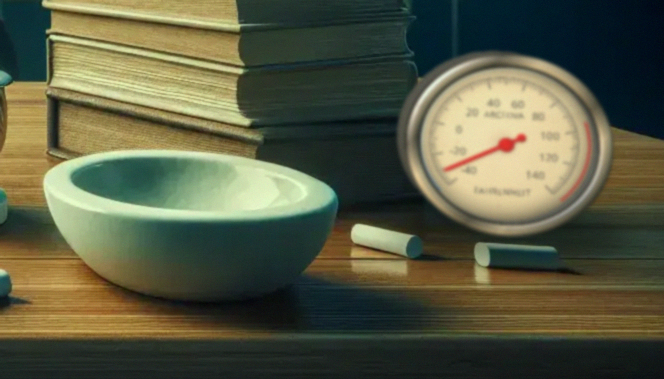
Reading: -30 °F
